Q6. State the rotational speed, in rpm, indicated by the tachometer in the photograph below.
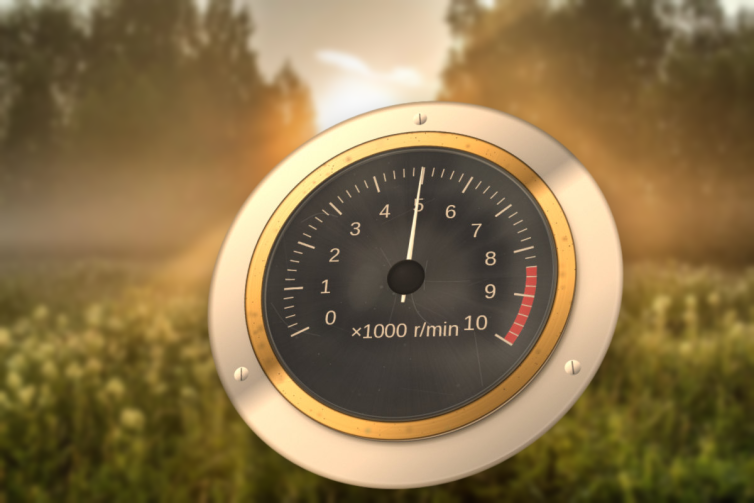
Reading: 5000 rpm
